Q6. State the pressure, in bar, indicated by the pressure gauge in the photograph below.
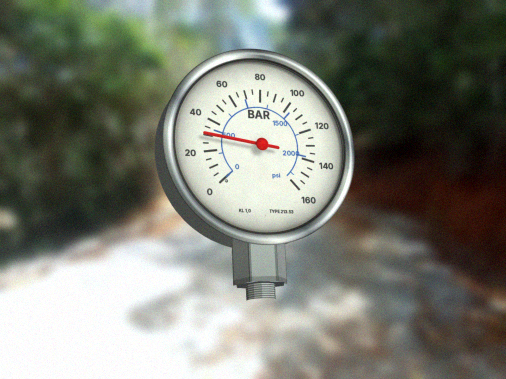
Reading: 30 bar
